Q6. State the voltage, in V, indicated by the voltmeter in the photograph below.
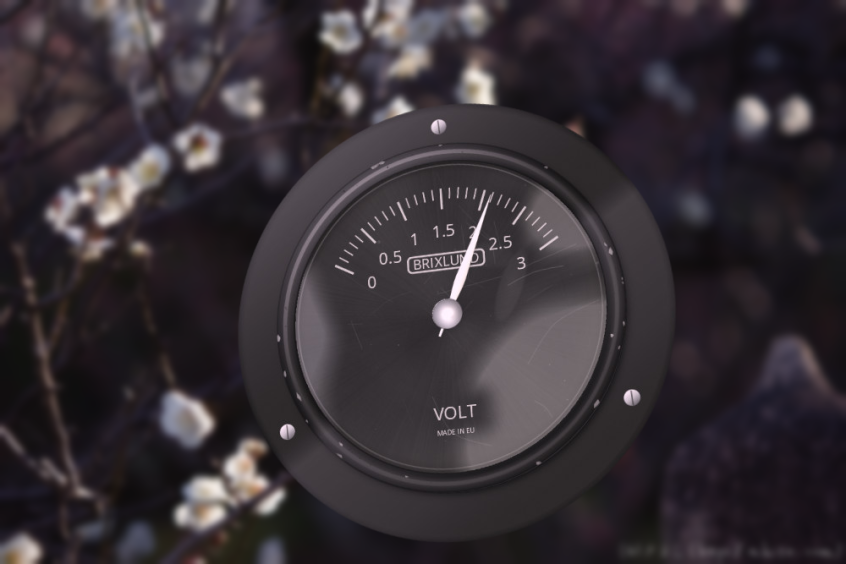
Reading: 2.1 V
